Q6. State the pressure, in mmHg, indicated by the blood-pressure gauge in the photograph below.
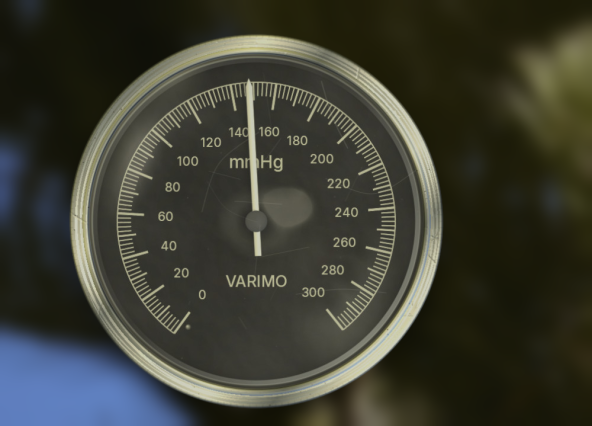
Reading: 148 mmHg
